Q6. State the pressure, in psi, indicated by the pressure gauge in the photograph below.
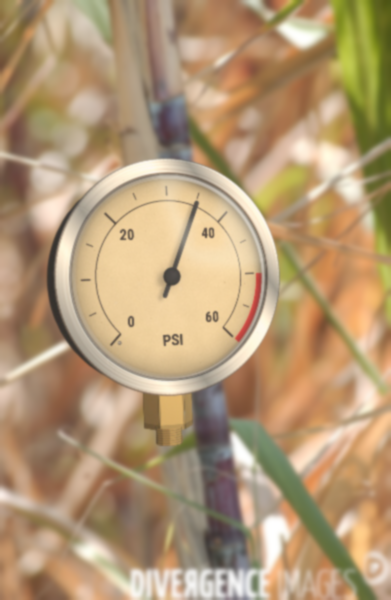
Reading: 35 psi
